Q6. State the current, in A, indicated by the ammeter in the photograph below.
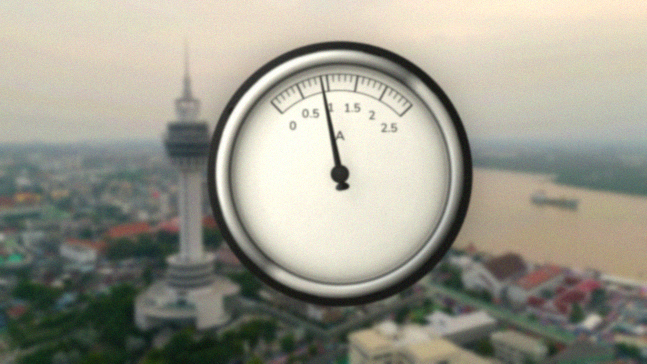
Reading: 0.9 A
